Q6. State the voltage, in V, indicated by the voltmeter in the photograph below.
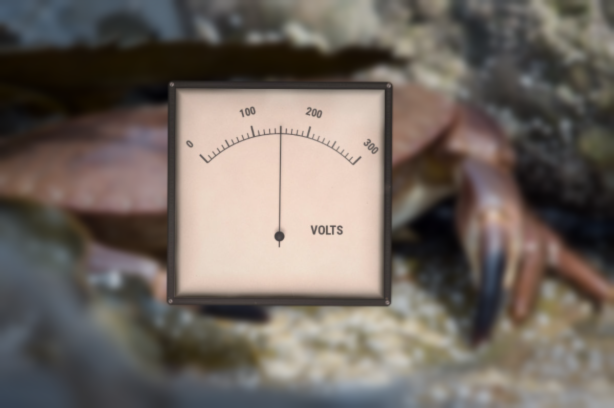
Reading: 150 V
